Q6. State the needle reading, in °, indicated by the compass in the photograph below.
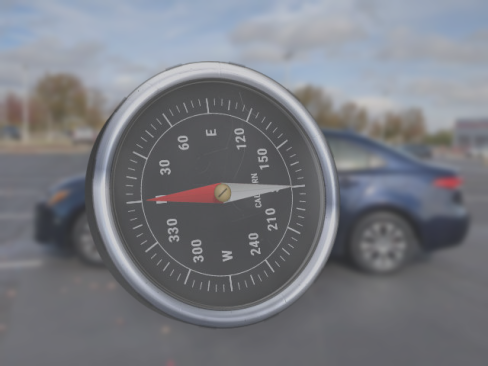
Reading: 0 °
